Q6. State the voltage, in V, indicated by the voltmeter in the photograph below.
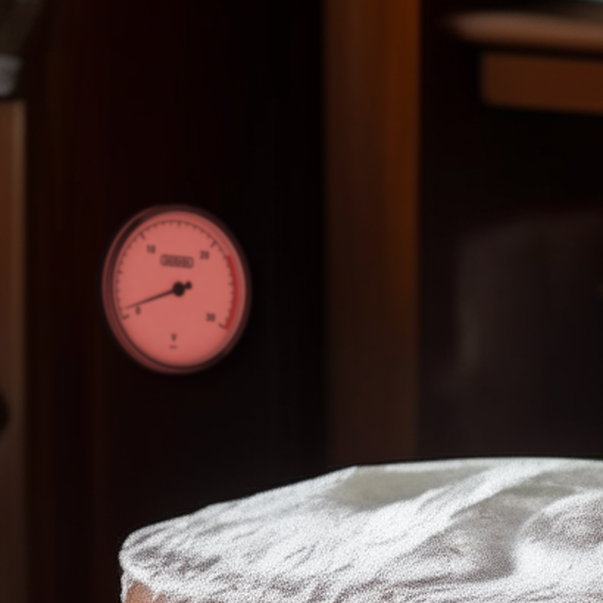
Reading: 1 V
